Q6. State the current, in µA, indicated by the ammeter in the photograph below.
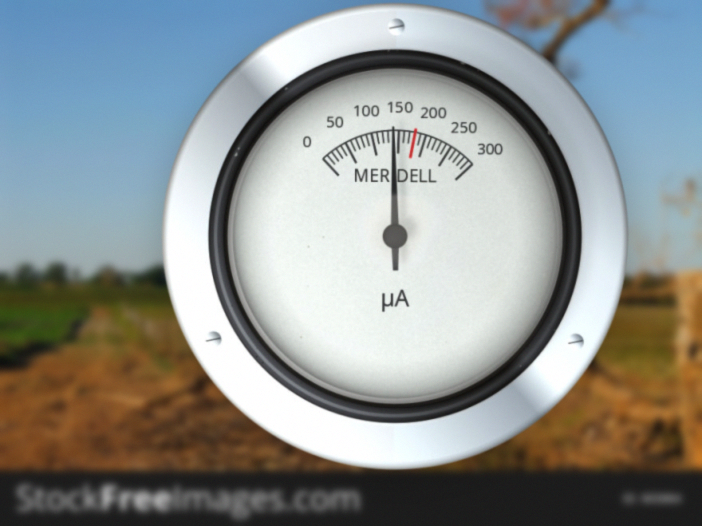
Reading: 140 µA
